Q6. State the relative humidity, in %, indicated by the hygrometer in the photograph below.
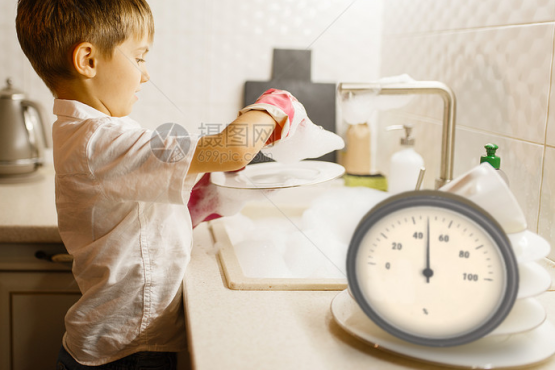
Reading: 48 %
